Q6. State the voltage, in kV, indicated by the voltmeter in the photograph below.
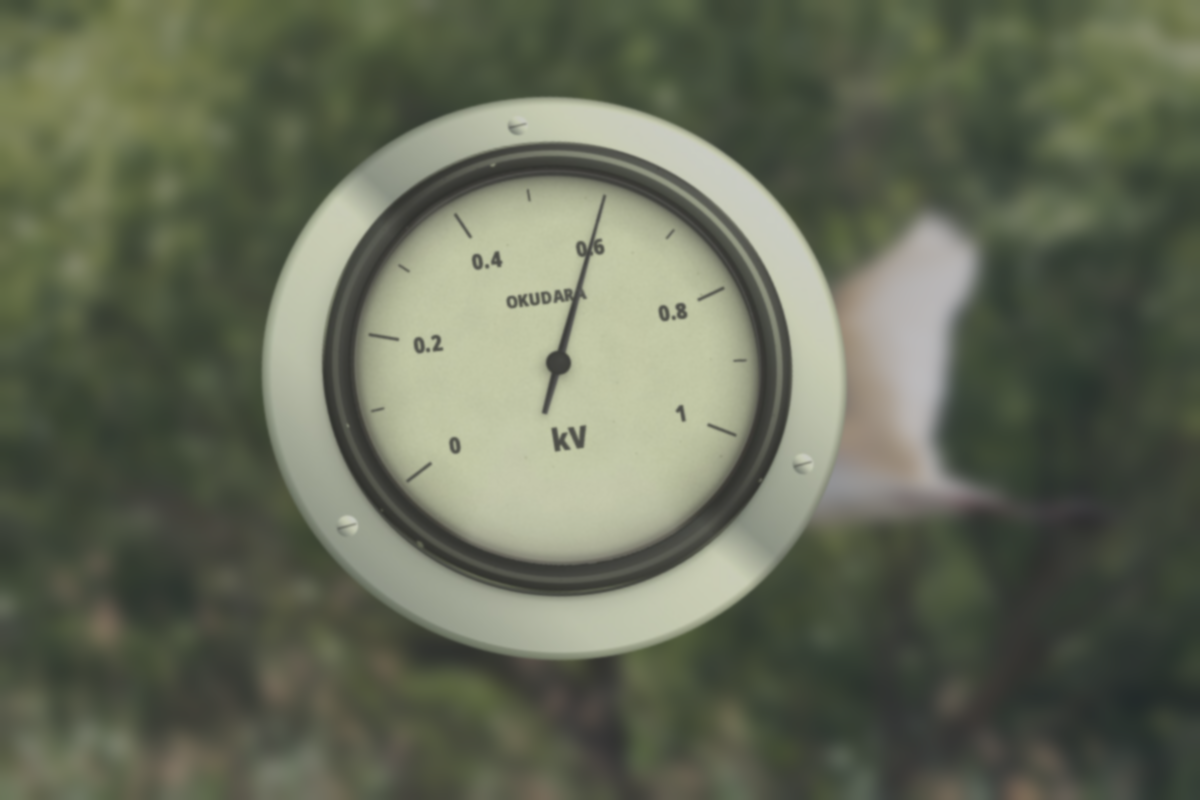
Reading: 0.6 kV
